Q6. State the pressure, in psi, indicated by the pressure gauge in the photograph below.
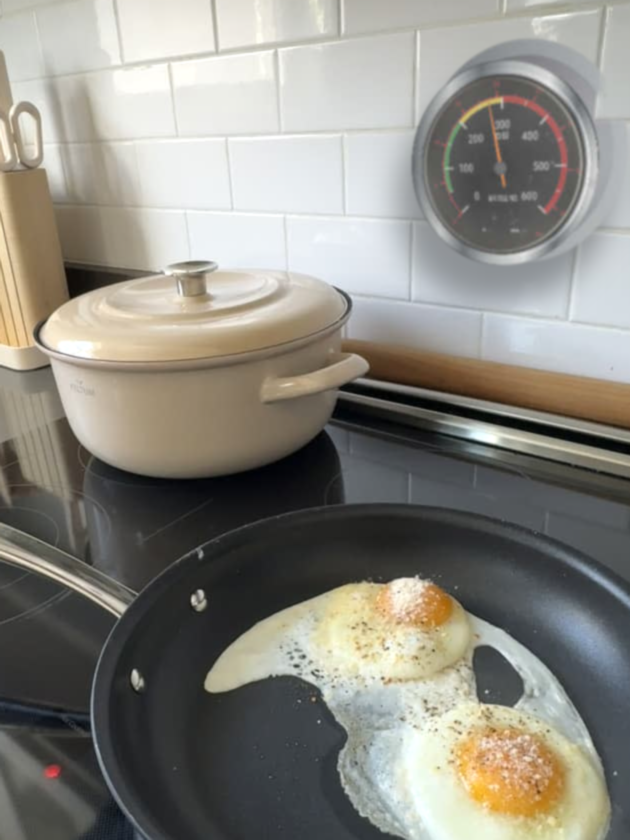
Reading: 275 psi
